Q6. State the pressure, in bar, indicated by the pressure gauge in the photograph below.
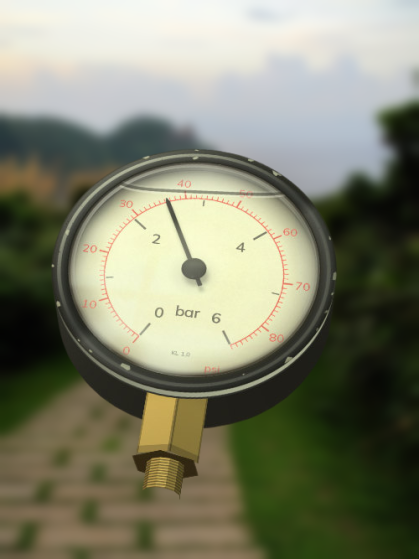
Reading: 2.5 bar
